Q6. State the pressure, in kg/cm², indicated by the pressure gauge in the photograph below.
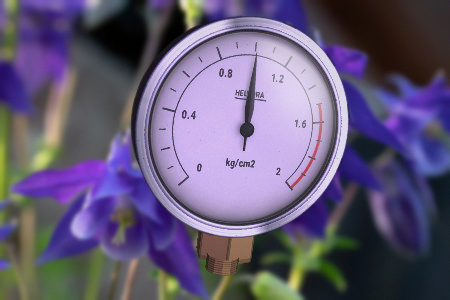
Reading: 1 kg/cm²
